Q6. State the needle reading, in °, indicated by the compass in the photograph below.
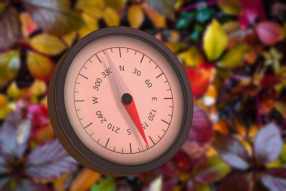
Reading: 160 °
